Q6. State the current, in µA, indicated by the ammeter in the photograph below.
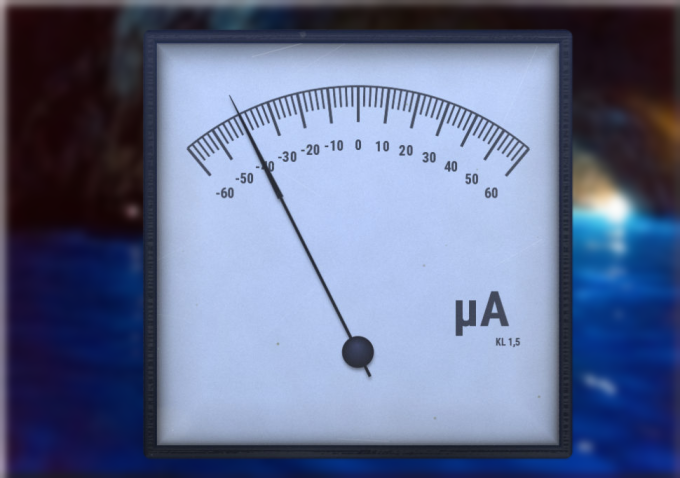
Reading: -40 µA
